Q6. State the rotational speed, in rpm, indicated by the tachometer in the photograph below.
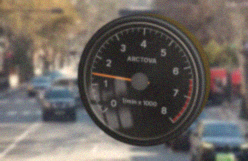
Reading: 1400 rpm
